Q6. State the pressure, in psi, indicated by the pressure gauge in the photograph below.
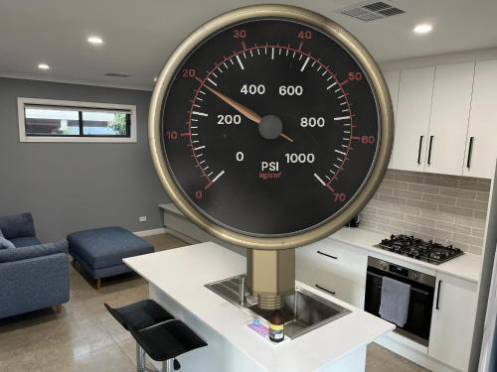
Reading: 280 psi
